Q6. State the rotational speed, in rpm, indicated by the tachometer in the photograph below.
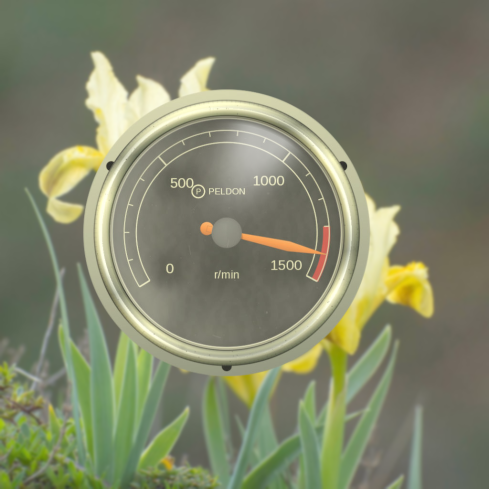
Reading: 1400 rpm
